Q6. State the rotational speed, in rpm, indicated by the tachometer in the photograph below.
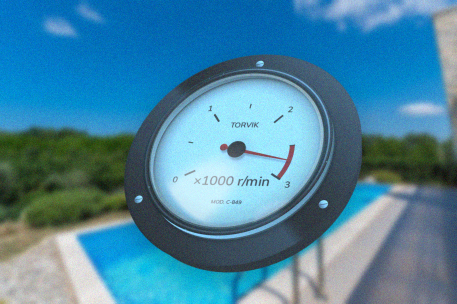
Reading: 2750 rpm
